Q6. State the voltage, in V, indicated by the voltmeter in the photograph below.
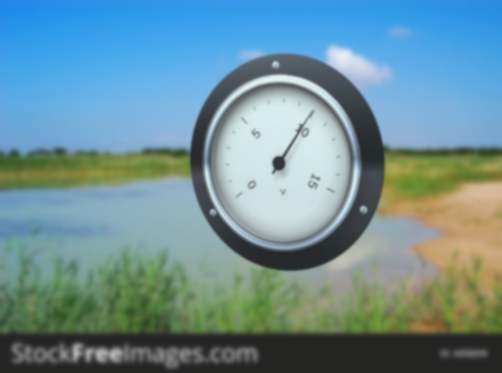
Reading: 10 V
